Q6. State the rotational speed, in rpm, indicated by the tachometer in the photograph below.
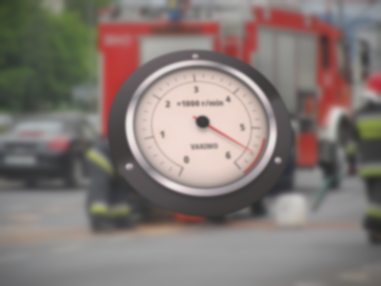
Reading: 5600 rpm
